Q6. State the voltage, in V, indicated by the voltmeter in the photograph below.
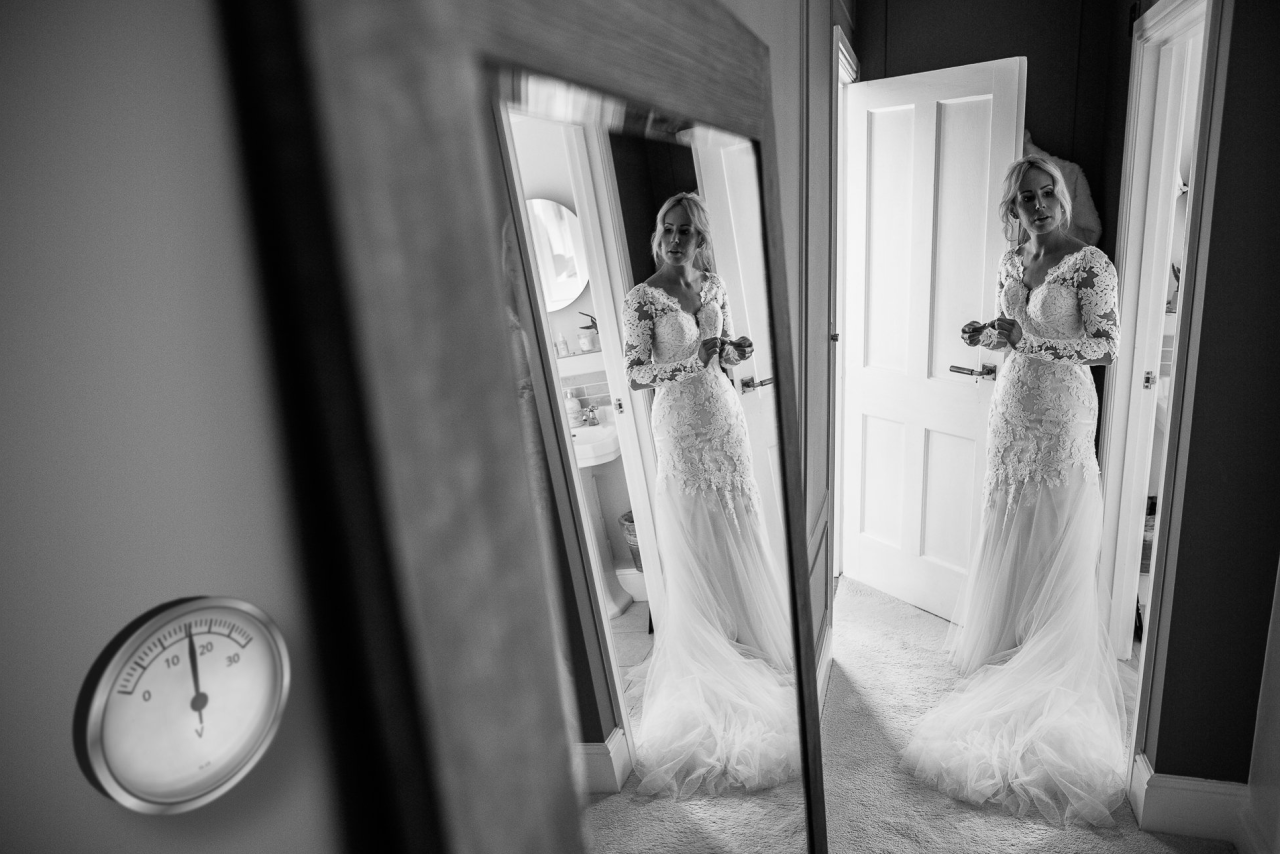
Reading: 15 V
